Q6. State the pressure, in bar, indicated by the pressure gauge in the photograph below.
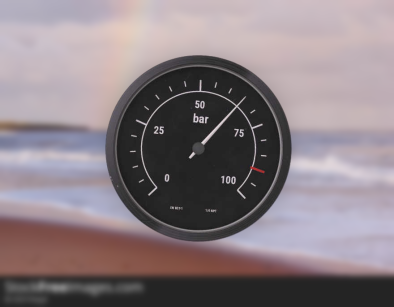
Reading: 65 bar
